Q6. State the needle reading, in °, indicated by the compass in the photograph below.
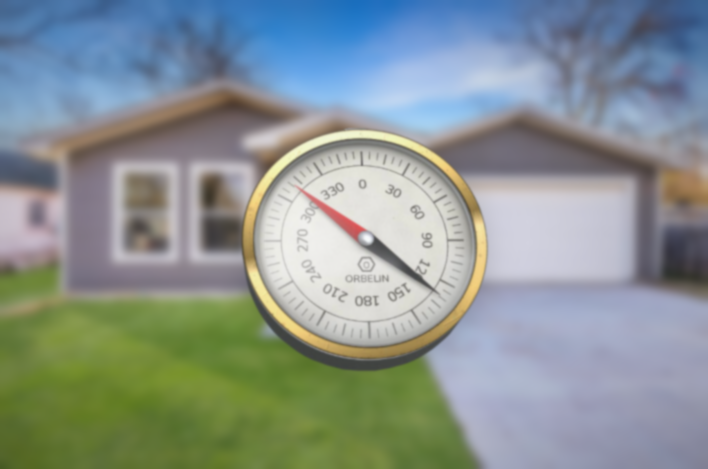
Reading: 310 °
